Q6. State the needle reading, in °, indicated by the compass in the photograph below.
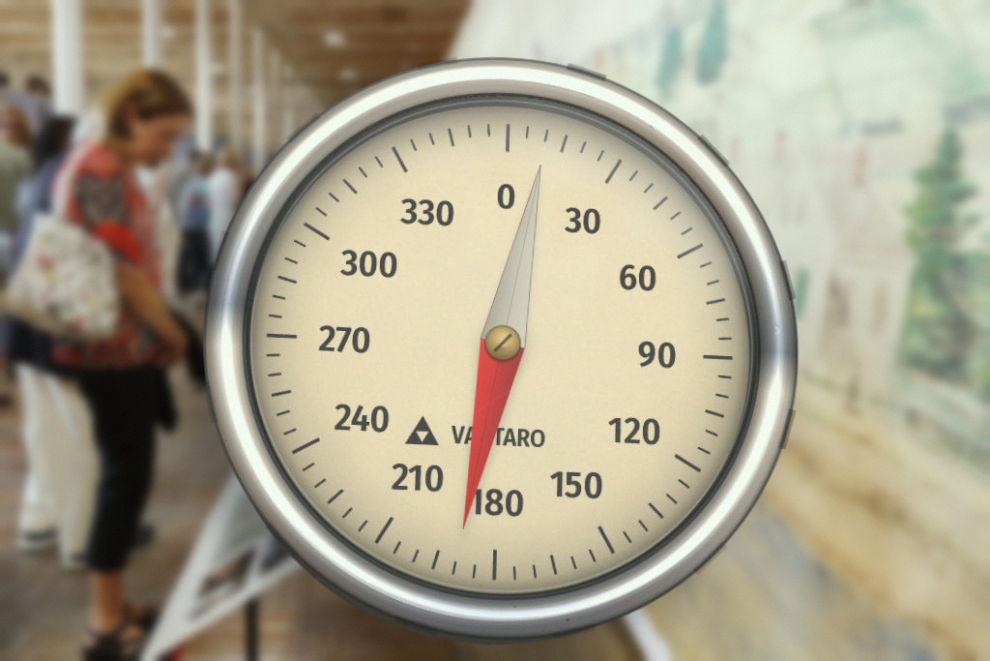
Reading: 190 °
